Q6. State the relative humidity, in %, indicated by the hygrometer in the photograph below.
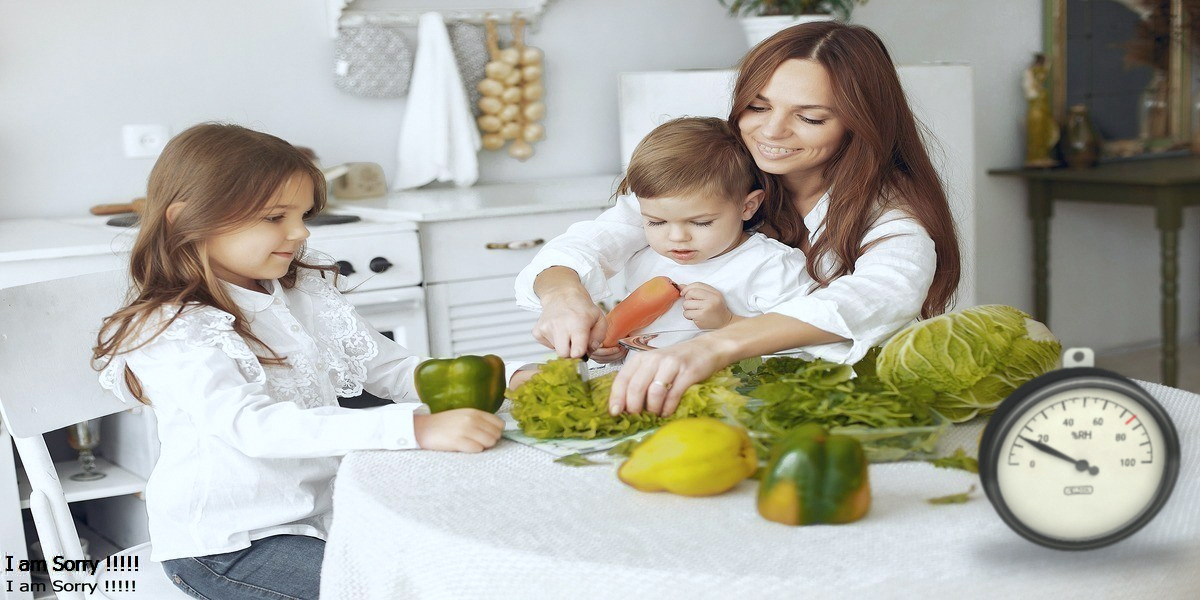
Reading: 15 %
